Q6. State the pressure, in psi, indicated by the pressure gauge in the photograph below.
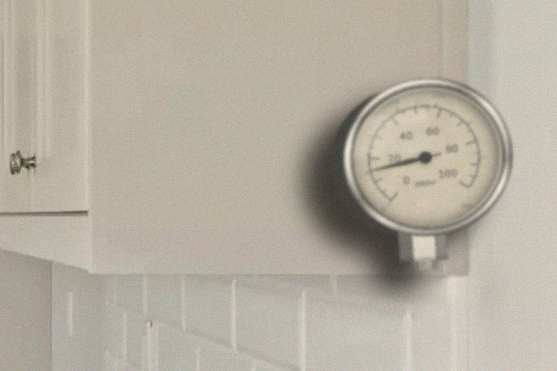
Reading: 15 psi
